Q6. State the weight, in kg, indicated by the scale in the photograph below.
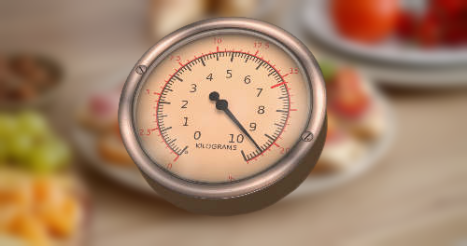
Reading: 9.5 kg
